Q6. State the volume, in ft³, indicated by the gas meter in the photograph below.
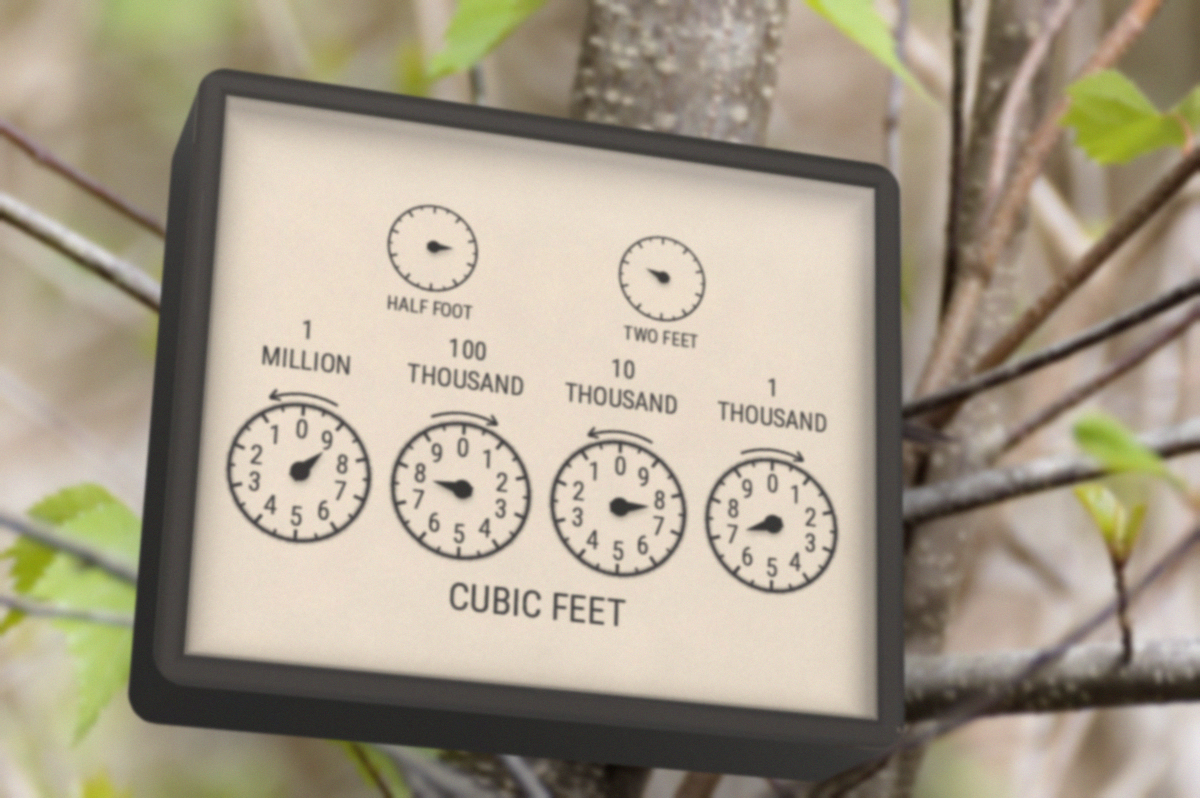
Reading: 877700 ft³
